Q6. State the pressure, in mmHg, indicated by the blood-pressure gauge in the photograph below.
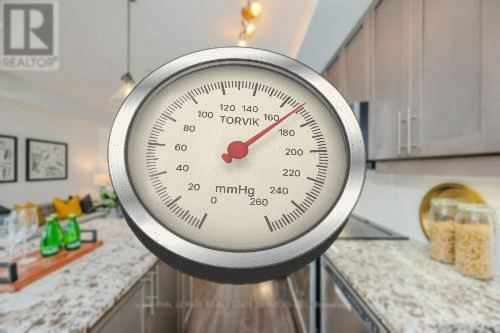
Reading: 170 mmHg
